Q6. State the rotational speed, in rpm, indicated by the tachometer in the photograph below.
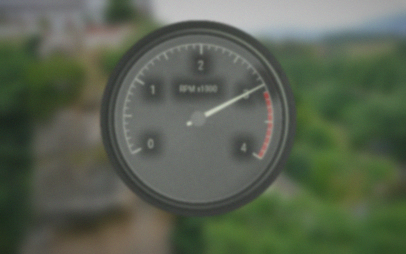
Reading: 3000 rpm
